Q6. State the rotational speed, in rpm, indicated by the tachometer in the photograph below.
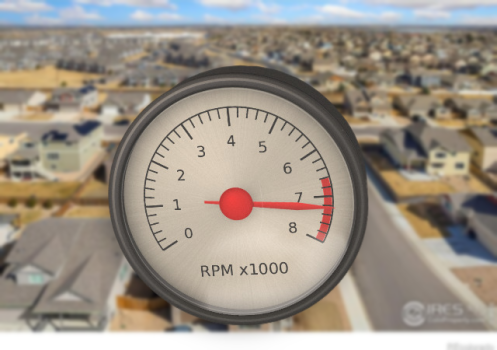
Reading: 7200 rpm
